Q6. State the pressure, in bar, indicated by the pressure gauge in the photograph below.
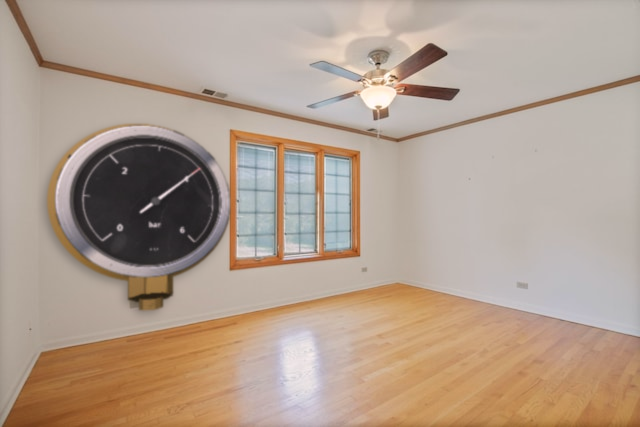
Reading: 4 bar
